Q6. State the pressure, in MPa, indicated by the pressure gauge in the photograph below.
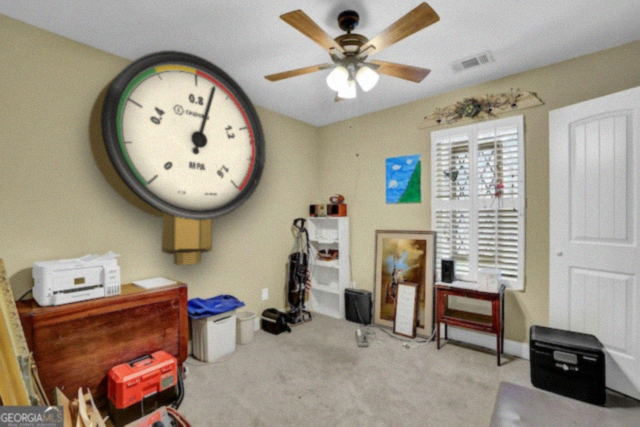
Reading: 0.9 MPa
